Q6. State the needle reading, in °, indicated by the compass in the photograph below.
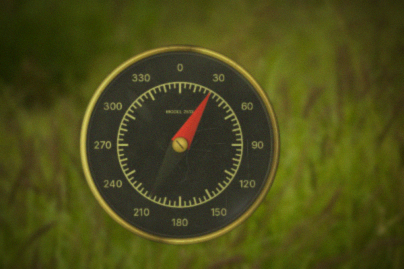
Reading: 30 °
